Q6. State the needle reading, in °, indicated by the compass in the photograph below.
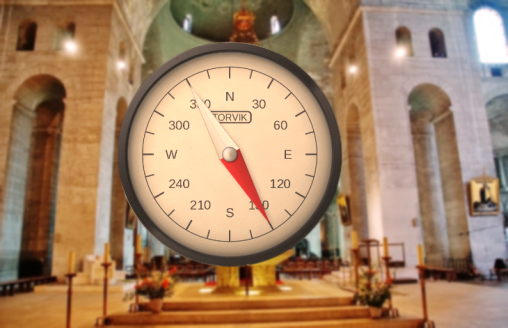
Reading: 150 °
